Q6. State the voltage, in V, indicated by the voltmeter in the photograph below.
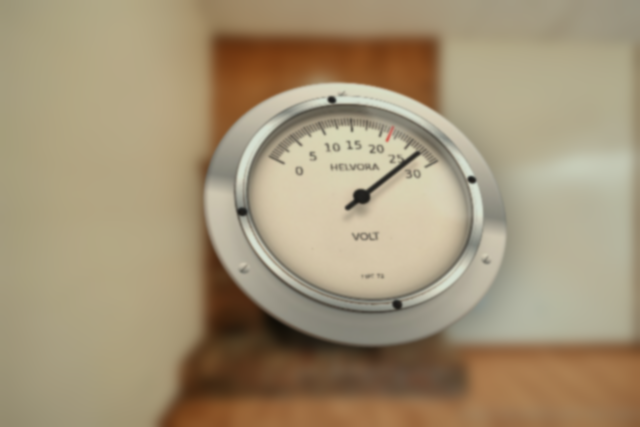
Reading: 27.5 V
